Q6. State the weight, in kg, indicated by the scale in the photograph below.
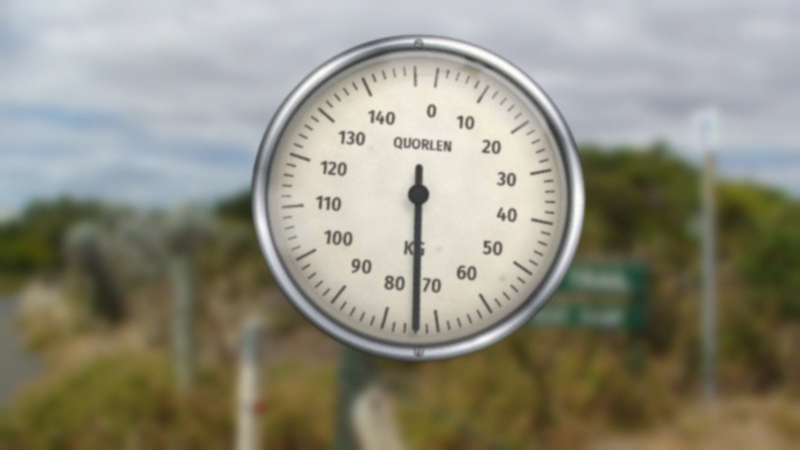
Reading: 74 kg
